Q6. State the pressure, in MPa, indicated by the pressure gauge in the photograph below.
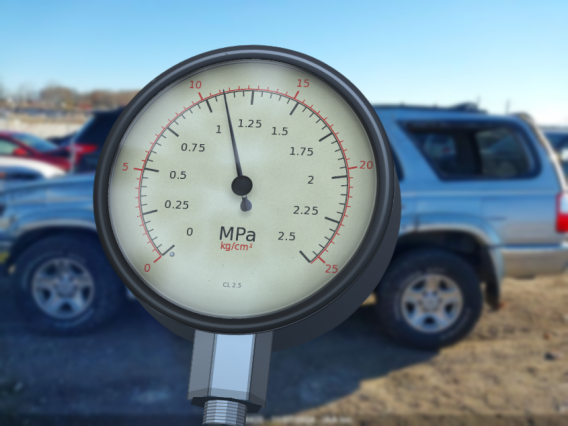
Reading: 1.1 MPa
